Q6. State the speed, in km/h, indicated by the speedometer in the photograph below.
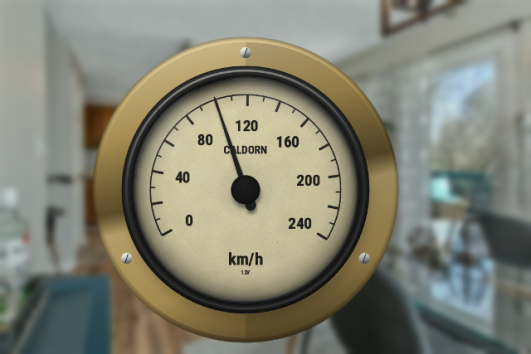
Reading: 100 km/h
